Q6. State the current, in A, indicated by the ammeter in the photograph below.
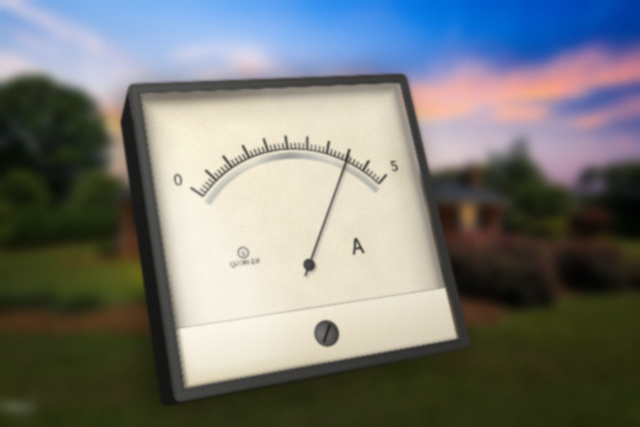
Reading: 4 A
